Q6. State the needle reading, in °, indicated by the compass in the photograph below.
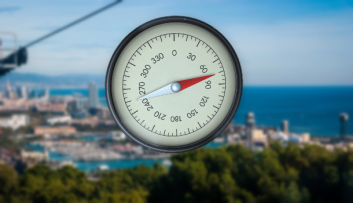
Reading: 75 °
